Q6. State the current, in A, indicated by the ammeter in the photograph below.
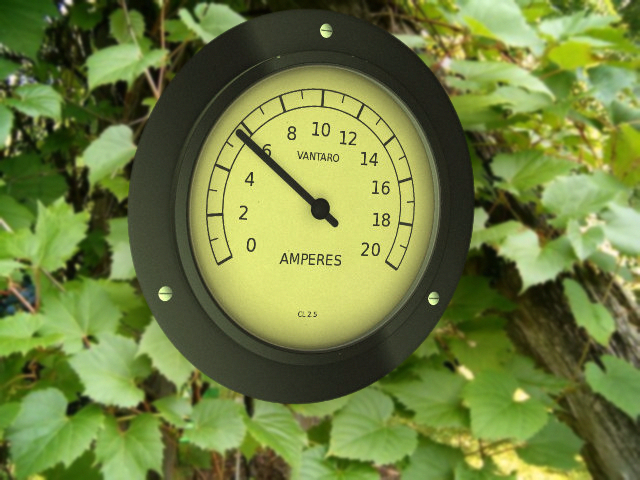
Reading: 5.5 A
